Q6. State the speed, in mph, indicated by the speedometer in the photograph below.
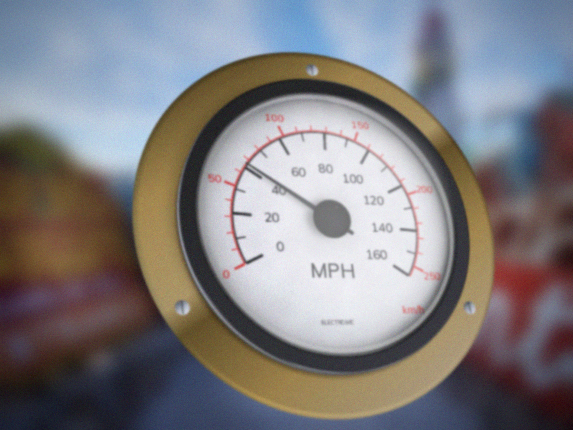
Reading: 40 mph
